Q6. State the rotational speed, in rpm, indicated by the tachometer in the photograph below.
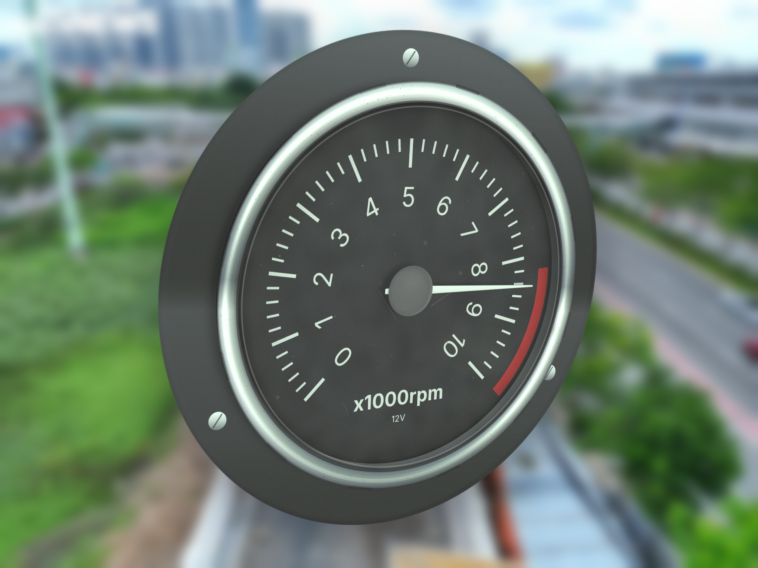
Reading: 8400 rpm
